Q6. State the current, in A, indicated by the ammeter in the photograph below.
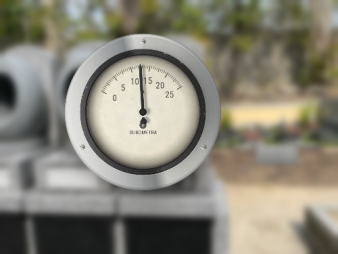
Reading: 12.5 A
